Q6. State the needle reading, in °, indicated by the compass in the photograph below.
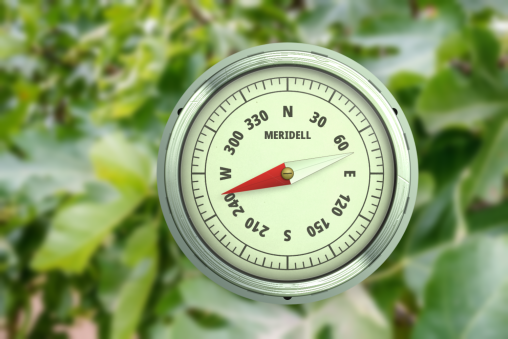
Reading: 252.5 °
